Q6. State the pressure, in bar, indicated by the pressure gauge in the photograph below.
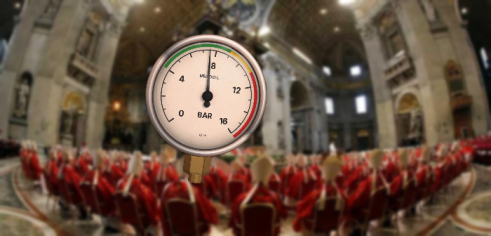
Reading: 7.5 bar
